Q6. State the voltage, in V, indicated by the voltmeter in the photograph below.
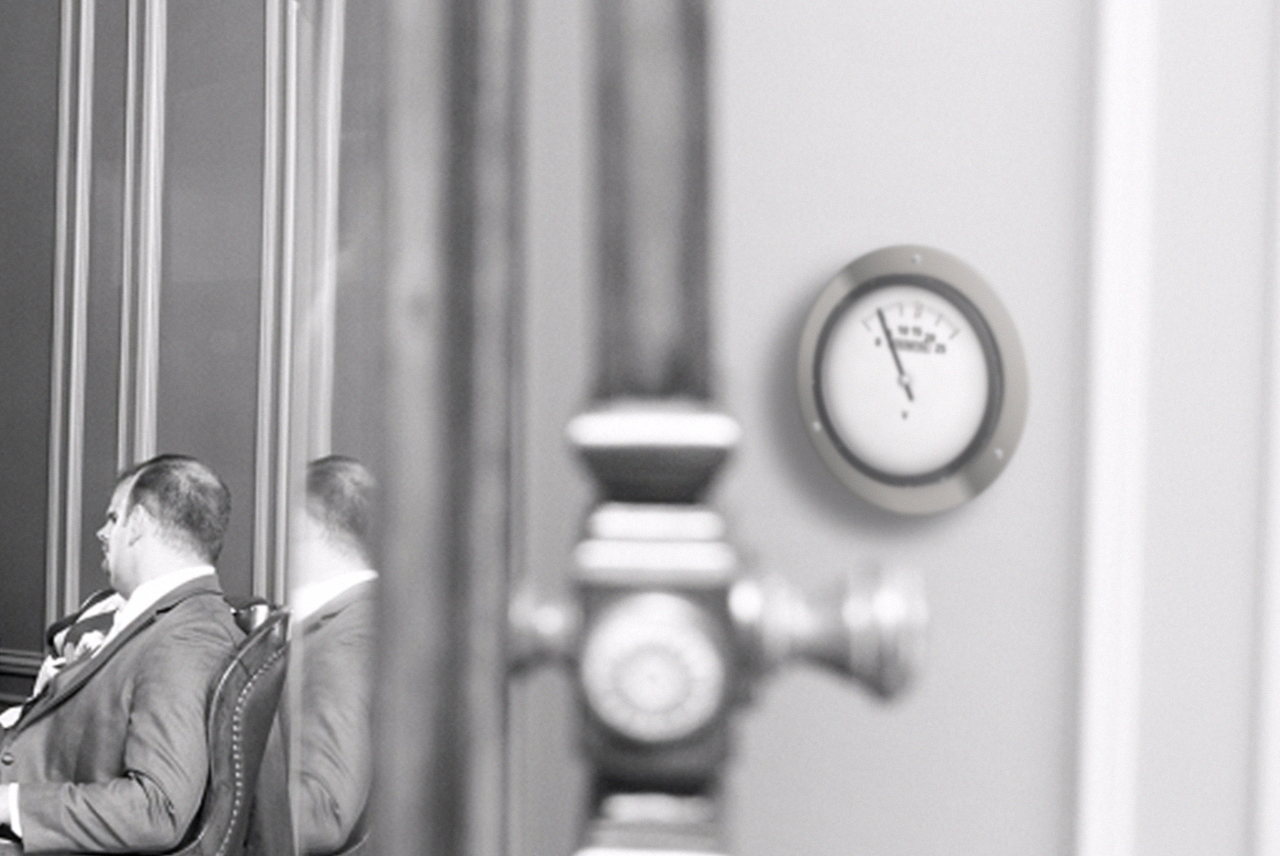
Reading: 5 V
